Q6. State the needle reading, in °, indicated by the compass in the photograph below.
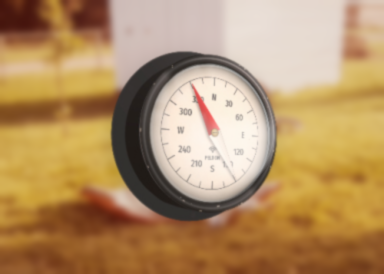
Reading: 330 °
